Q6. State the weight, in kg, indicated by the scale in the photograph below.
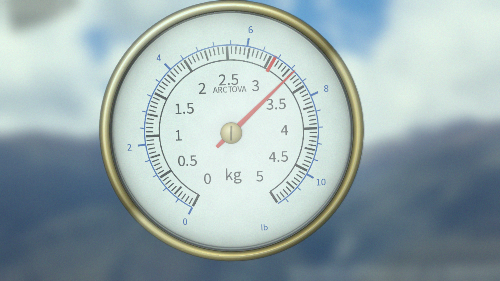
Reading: 3.3 kg
